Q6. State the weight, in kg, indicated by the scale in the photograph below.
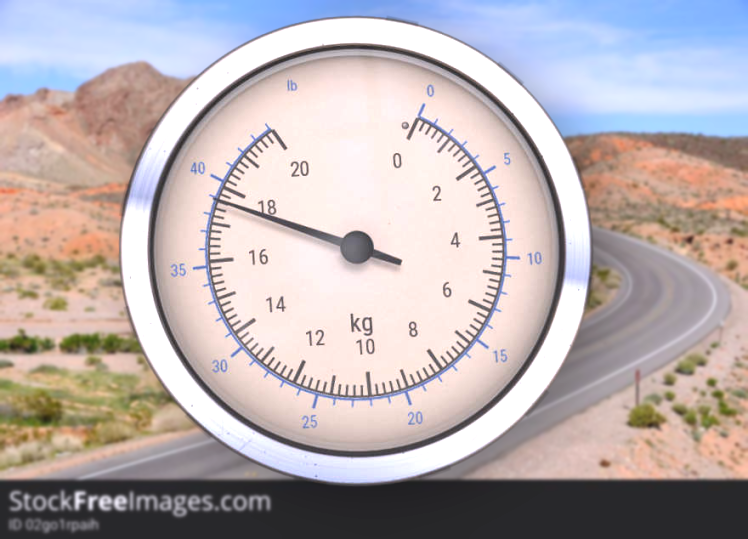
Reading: 17.6 kg
